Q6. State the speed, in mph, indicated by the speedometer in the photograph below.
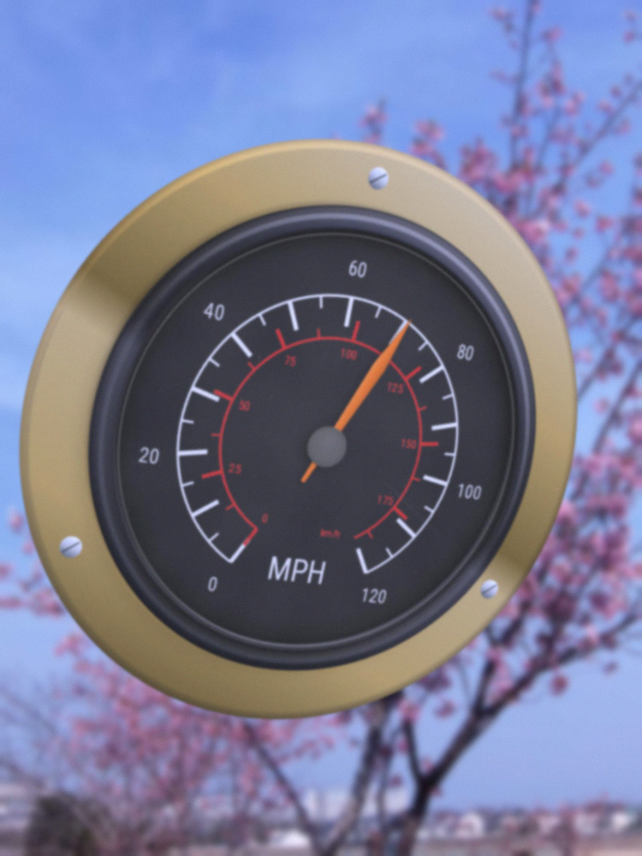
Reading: 70 mph
